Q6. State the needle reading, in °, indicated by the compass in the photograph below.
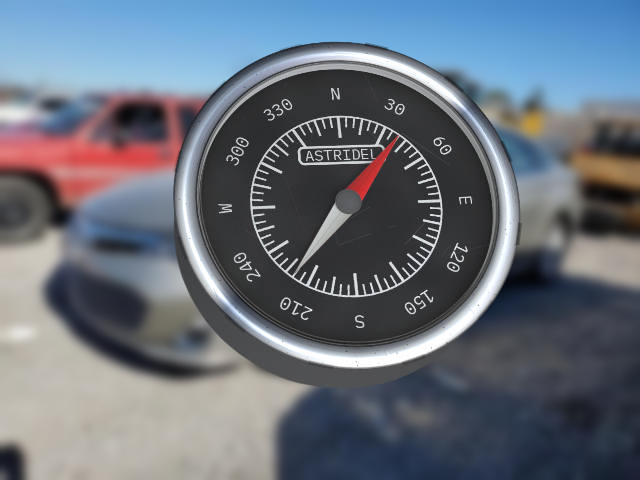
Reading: 40 °
